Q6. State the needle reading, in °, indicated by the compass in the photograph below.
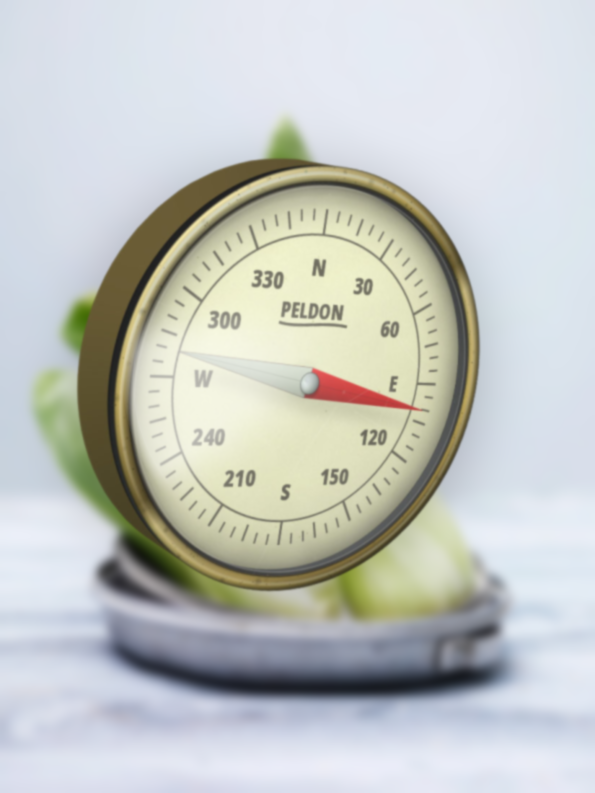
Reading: 100 °
